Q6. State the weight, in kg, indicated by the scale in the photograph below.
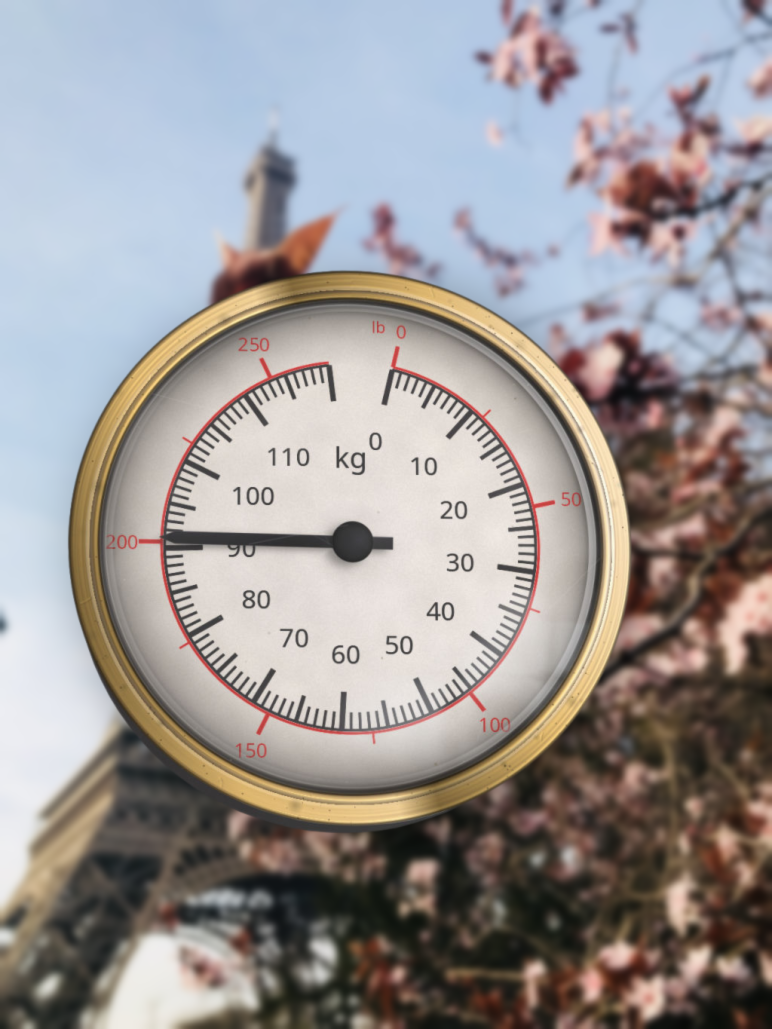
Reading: 91 kg
